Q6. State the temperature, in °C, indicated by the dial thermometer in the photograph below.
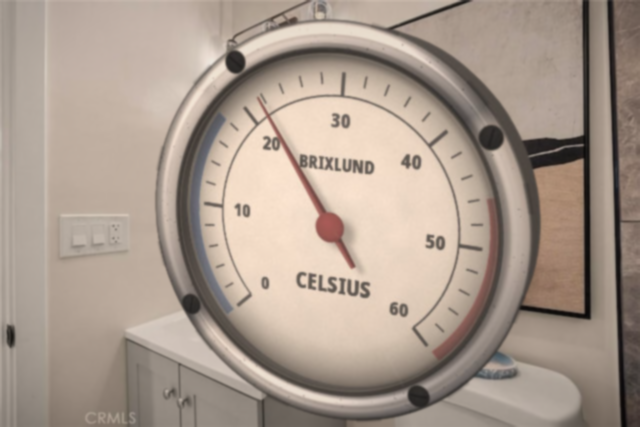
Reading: 22 °C
